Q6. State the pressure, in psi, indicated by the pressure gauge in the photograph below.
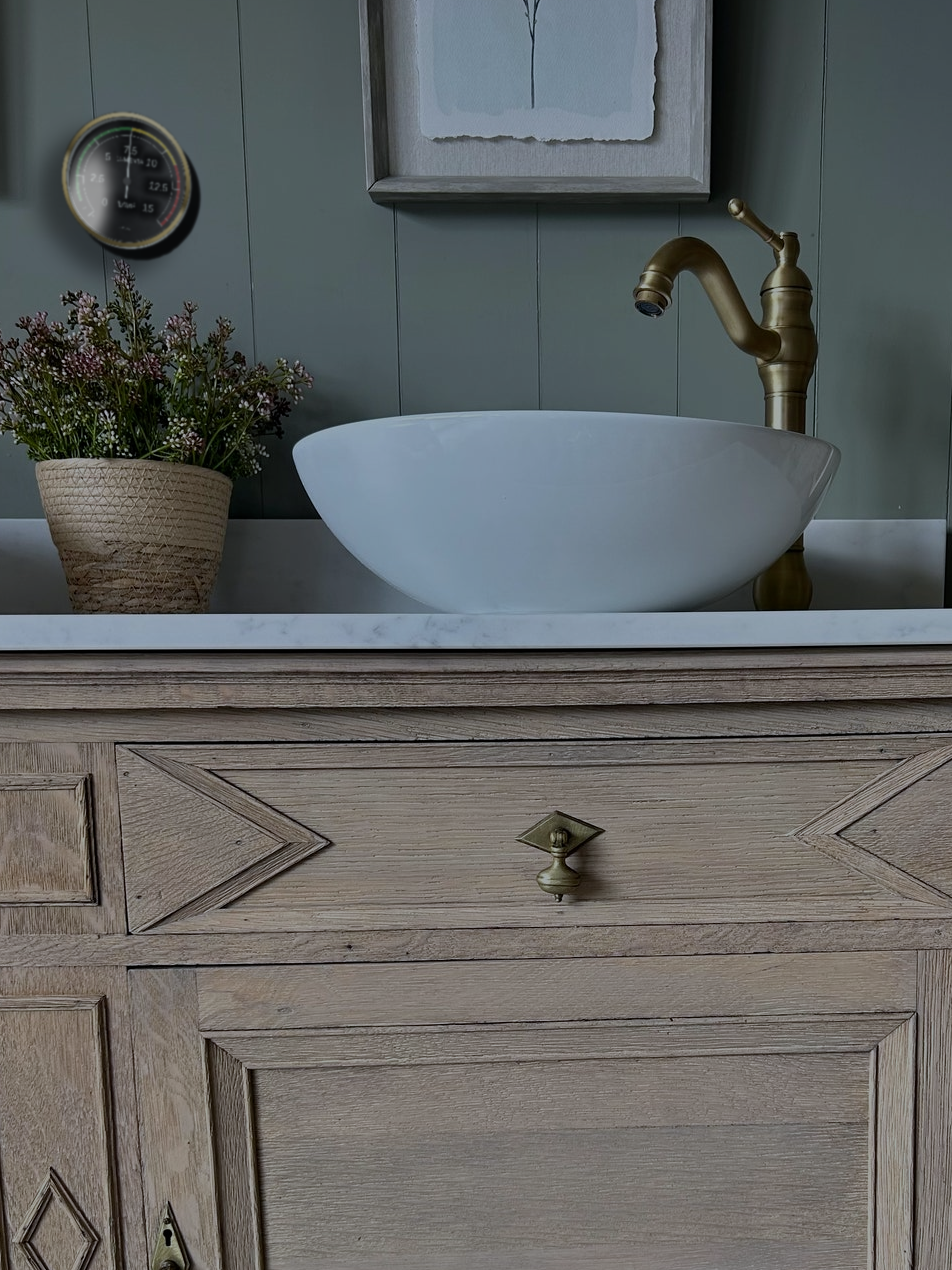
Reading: 7.5 psi
